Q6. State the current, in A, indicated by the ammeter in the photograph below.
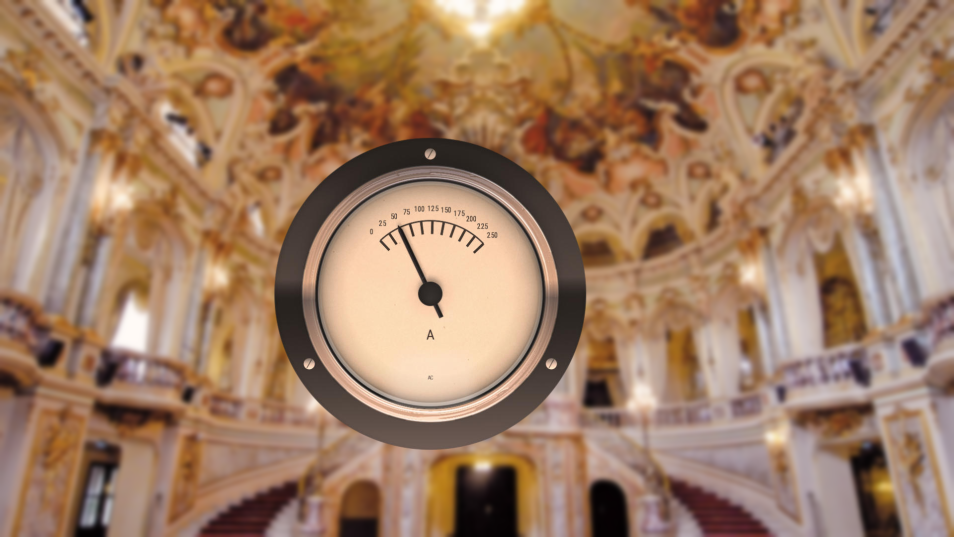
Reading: 50 A
